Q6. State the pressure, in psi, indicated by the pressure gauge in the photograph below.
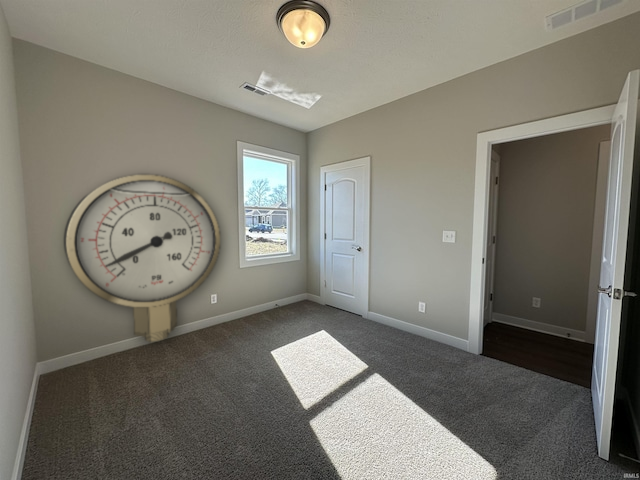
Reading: 10 psi
